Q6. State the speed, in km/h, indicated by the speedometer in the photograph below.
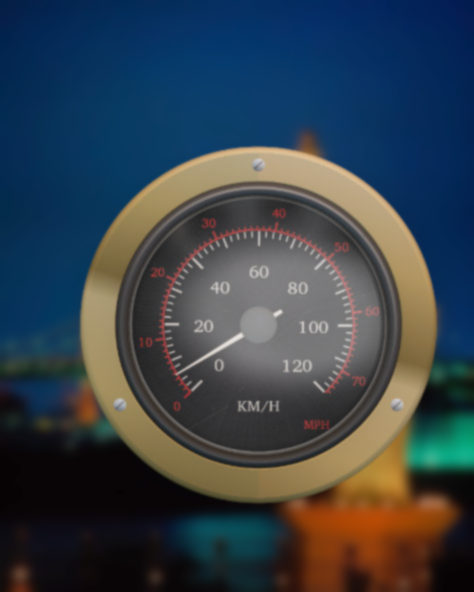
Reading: 6 km/h
